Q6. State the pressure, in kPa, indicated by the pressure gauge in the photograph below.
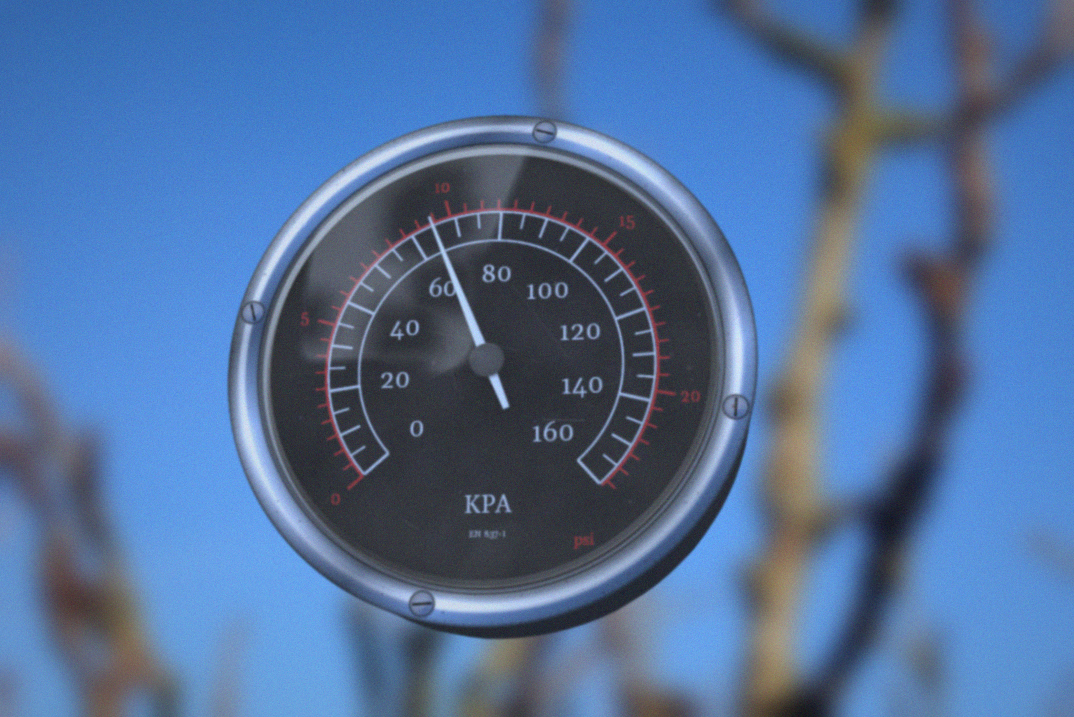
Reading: 65 kPa
